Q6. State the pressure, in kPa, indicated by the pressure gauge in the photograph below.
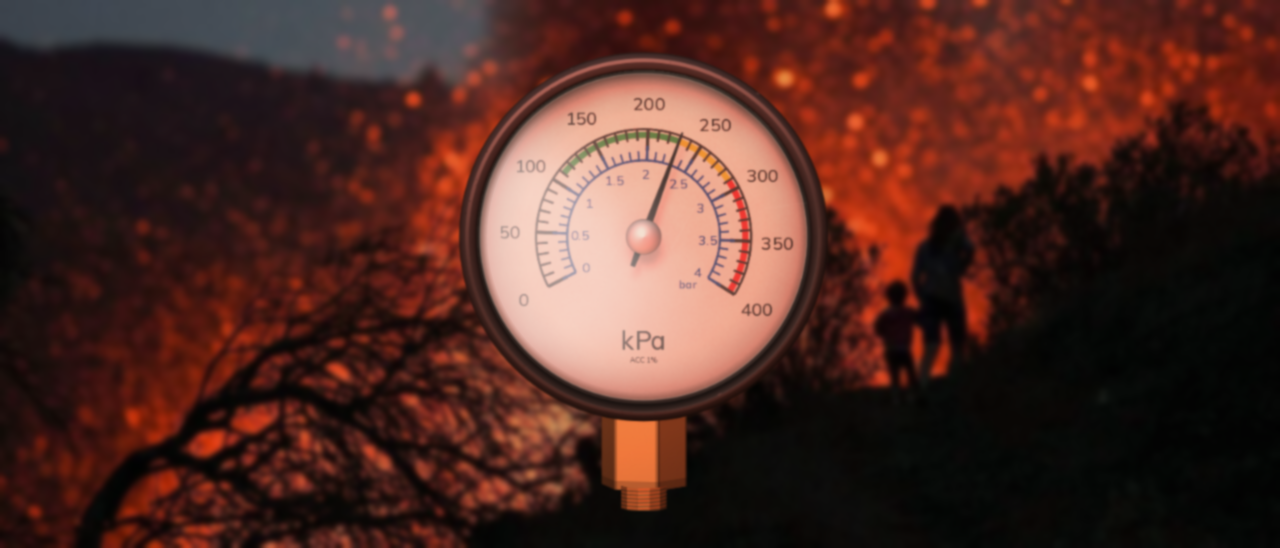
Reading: 230 kPa
